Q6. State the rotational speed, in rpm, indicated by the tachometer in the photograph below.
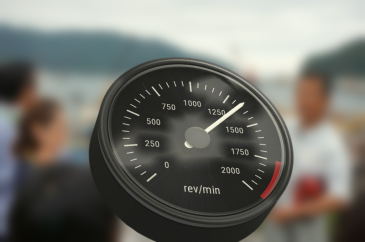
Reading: 1350 rpm
